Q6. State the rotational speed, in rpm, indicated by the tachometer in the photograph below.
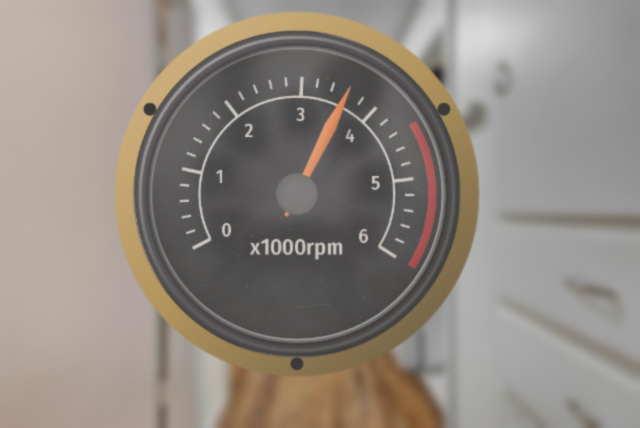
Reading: 3600 rpm
